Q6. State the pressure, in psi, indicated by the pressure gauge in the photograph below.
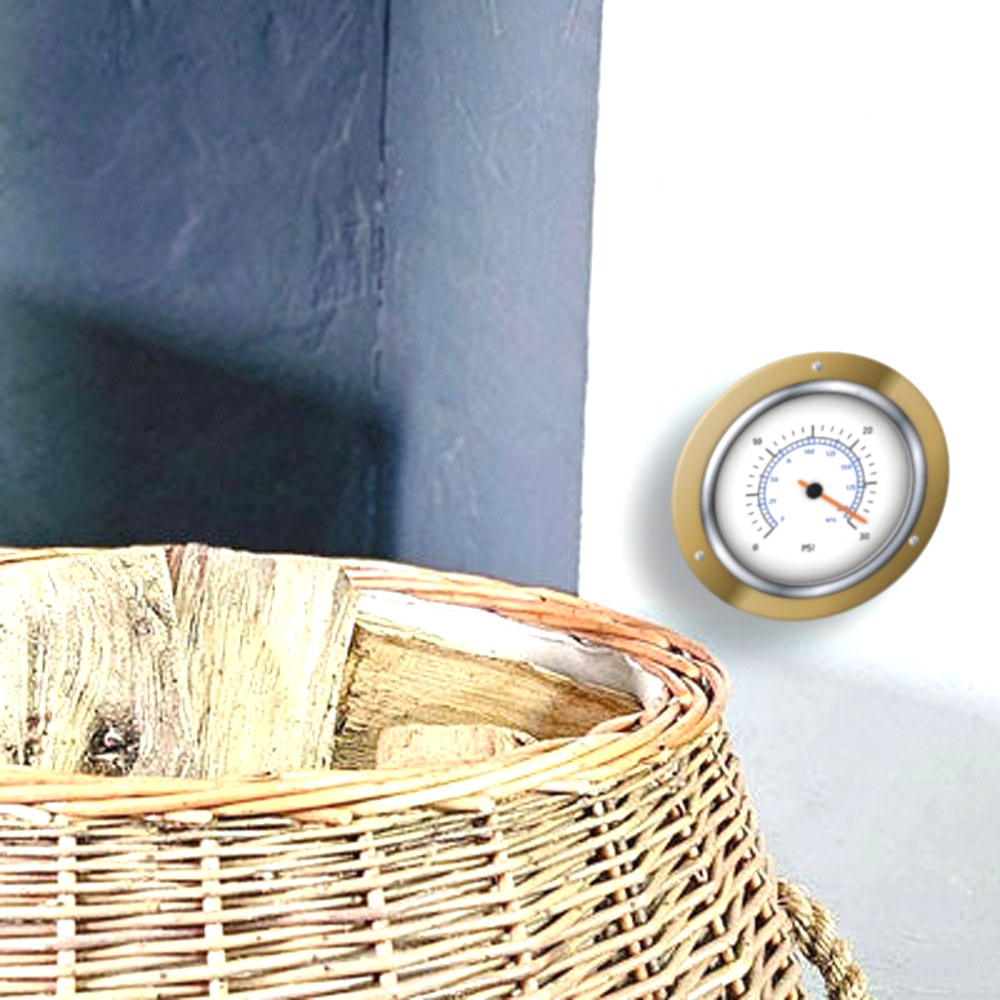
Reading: 29 psi
